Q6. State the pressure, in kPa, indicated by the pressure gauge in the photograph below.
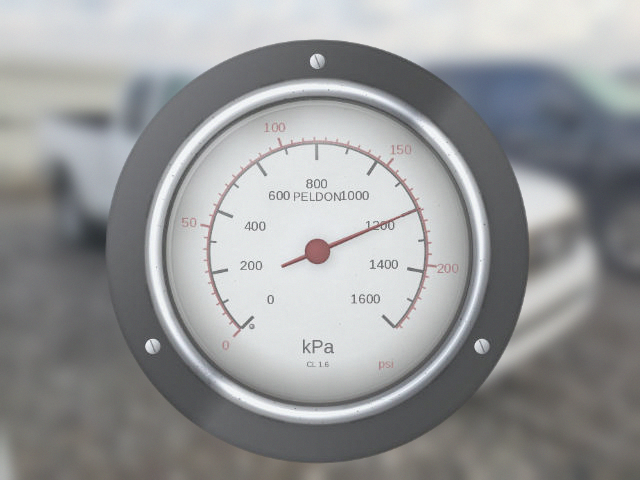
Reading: 1200 kPa
